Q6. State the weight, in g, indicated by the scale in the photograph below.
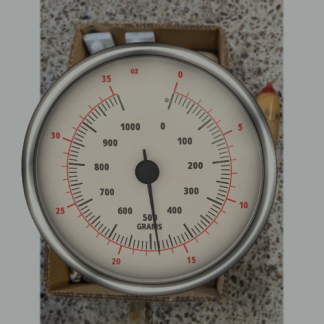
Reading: 480 g
